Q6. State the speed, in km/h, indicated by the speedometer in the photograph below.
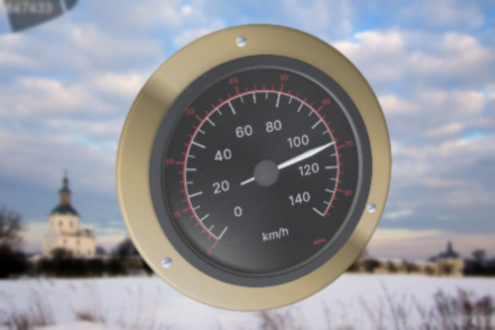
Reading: 110 km/h
